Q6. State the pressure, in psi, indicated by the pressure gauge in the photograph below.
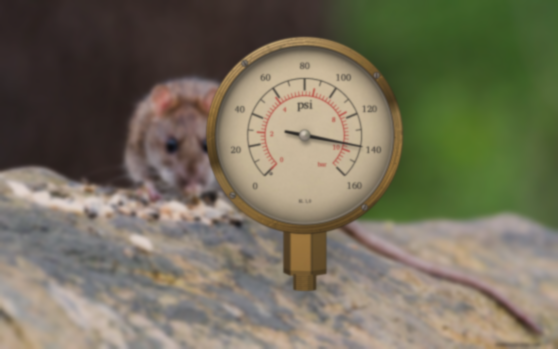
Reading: 140 psi
